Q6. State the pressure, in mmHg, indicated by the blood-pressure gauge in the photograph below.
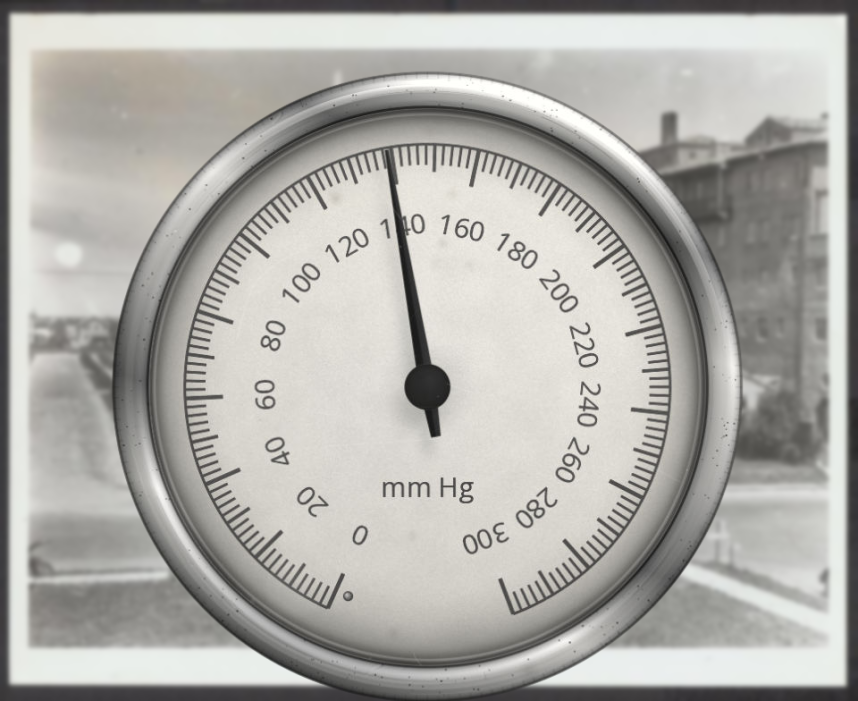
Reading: 139 mmHg
